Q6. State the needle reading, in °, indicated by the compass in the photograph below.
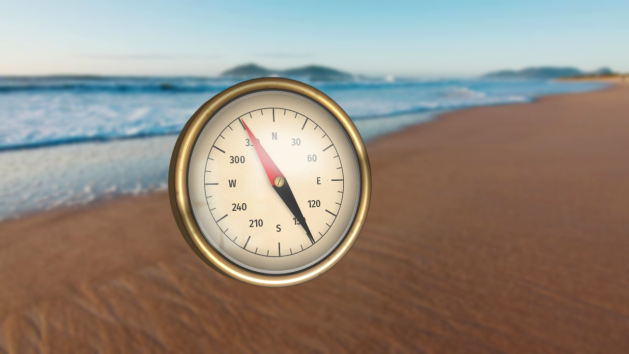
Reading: 330 °
